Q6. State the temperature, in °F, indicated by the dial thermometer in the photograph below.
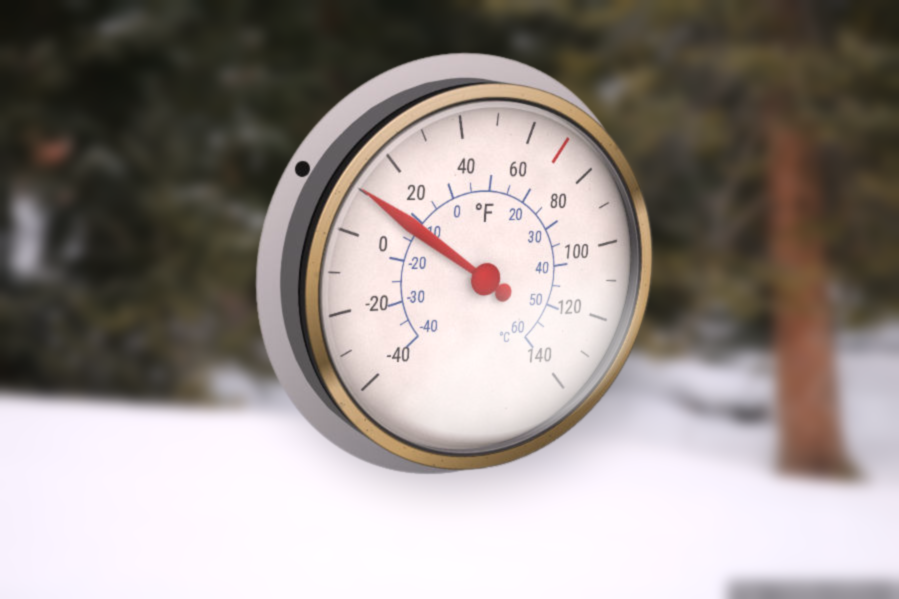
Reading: 10 °F
